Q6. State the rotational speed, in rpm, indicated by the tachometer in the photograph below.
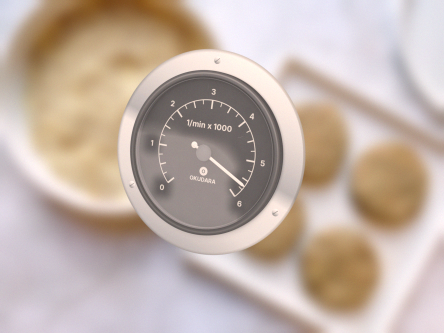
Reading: 5625 rpm
